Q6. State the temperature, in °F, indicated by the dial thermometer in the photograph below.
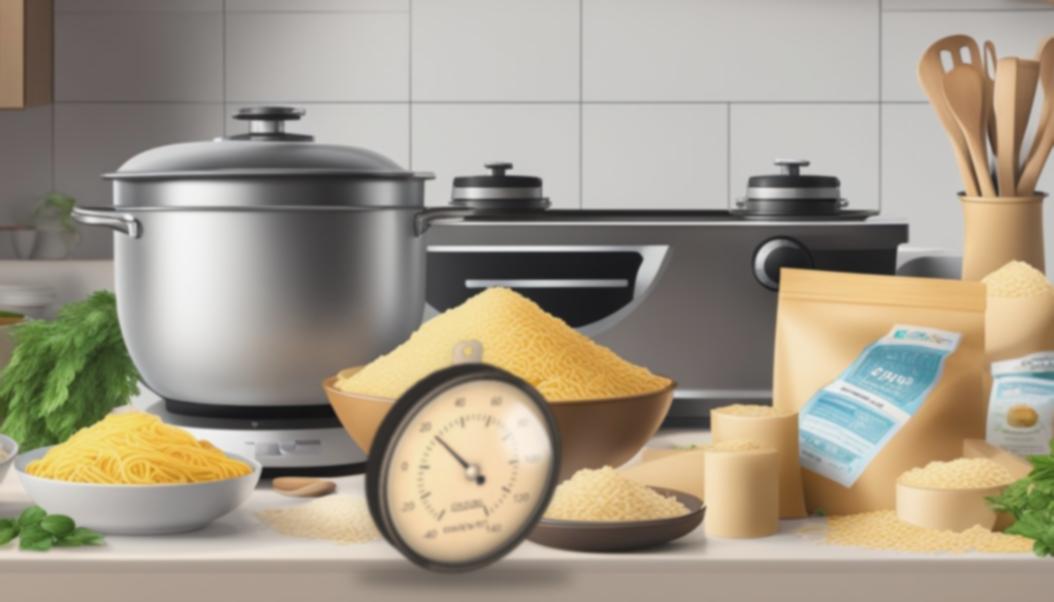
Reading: 20 °F
